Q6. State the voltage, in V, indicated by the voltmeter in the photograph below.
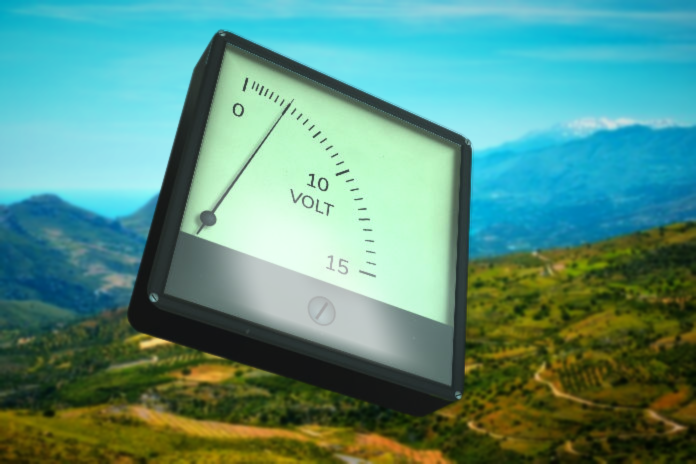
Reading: 5 V
